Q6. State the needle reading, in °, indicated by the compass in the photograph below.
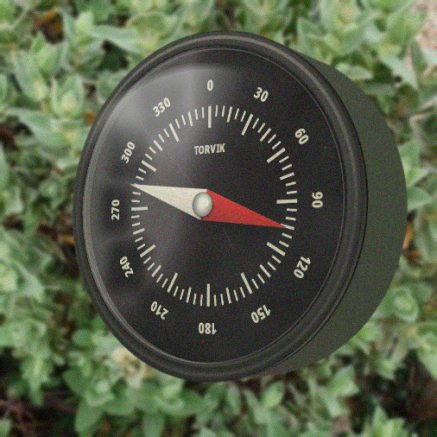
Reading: 105 °
